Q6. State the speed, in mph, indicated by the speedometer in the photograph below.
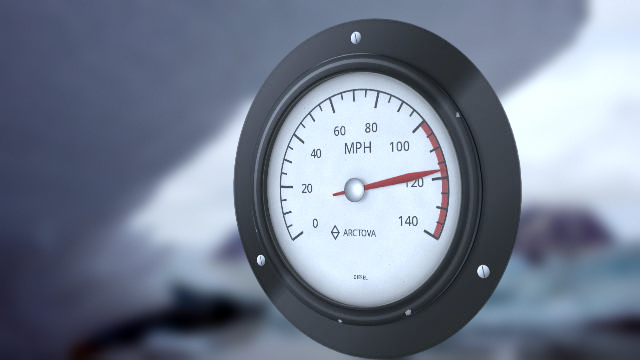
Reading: 117.5 mph
